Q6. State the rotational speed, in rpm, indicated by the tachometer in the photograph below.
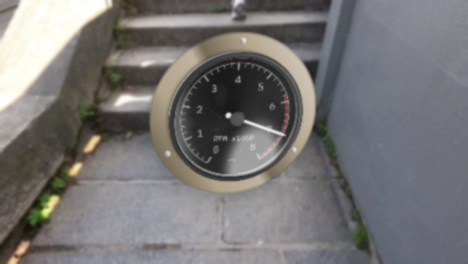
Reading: 7000 rpm
